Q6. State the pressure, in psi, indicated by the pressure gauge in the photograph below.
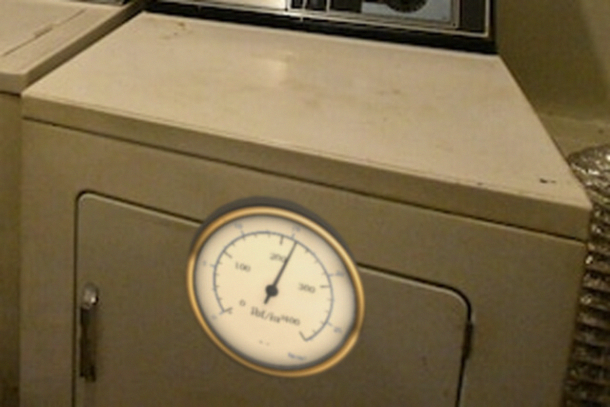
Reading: 220 psi
